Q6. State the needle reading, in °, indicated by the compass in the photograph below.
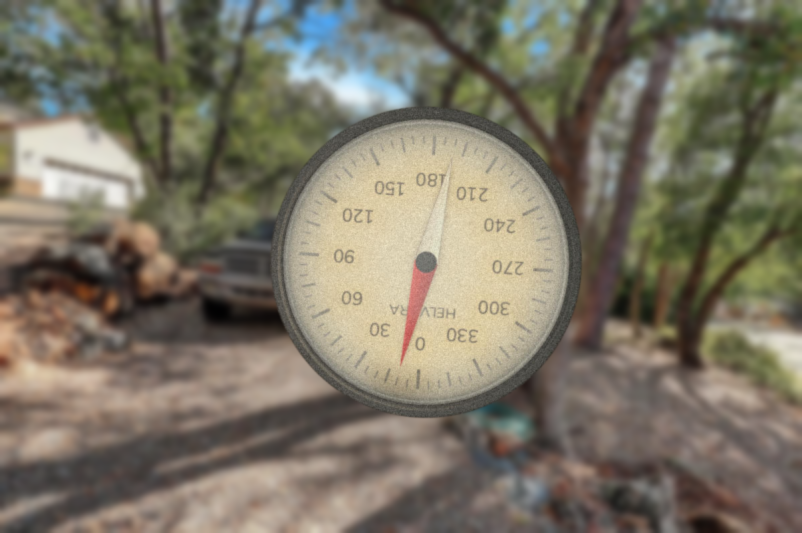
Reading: 10 °
